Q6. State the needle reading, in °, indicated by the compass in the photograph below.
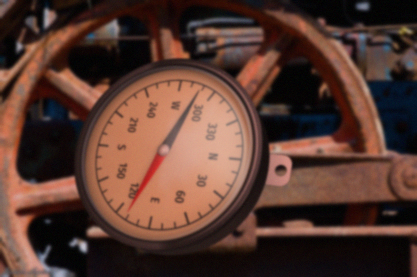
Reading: 110 °
